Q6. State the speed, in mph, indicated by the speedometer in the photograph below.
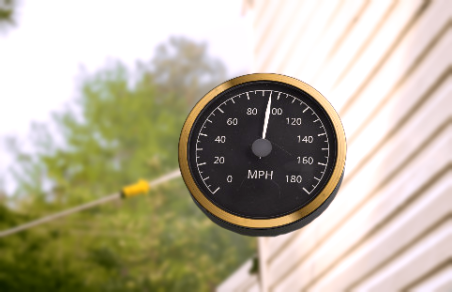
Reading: 95 mph
